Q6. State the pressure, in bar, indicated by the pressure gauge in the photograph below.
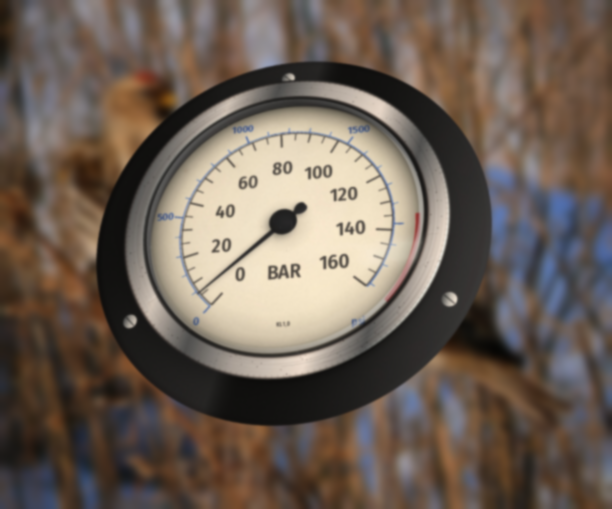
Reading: 5 bar
